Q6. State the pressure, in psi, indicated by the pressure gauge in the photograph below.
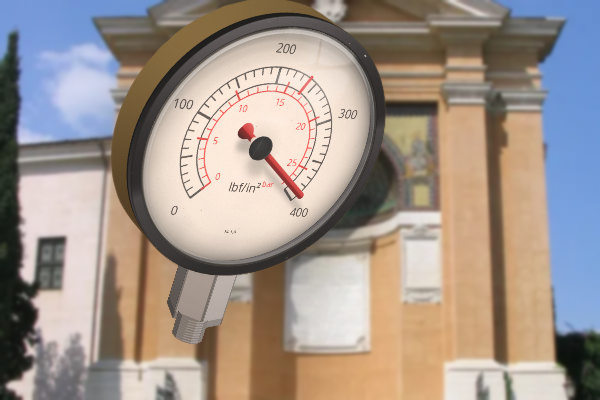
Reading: 390 psi
